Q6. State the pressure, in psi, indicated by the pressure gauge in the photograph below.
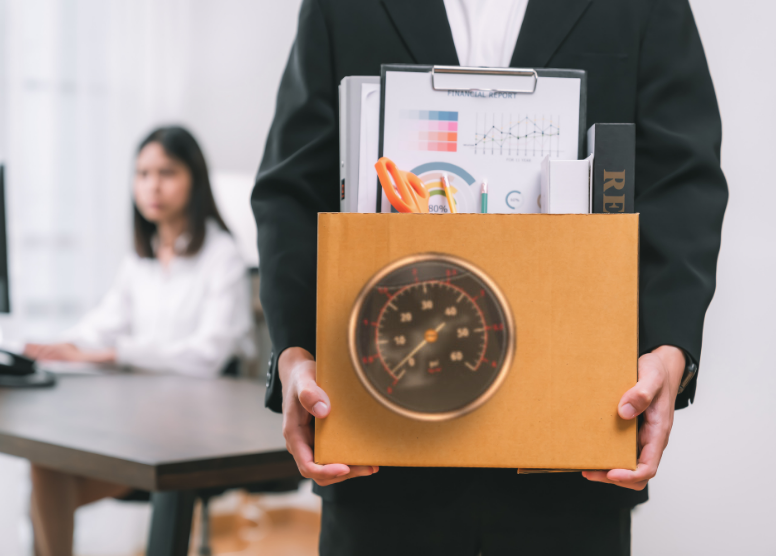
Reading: 2 psi
